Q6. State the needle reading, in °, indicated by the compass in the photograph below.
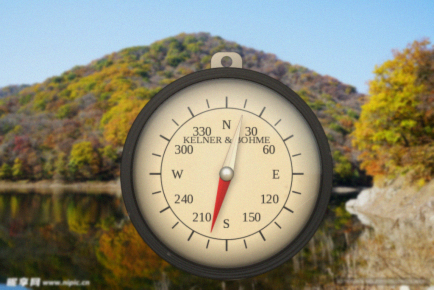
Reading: 195 °
